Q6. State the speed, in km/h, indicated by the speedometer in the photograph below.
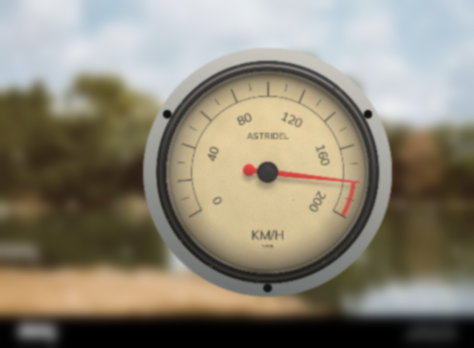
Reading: 180 km/h
